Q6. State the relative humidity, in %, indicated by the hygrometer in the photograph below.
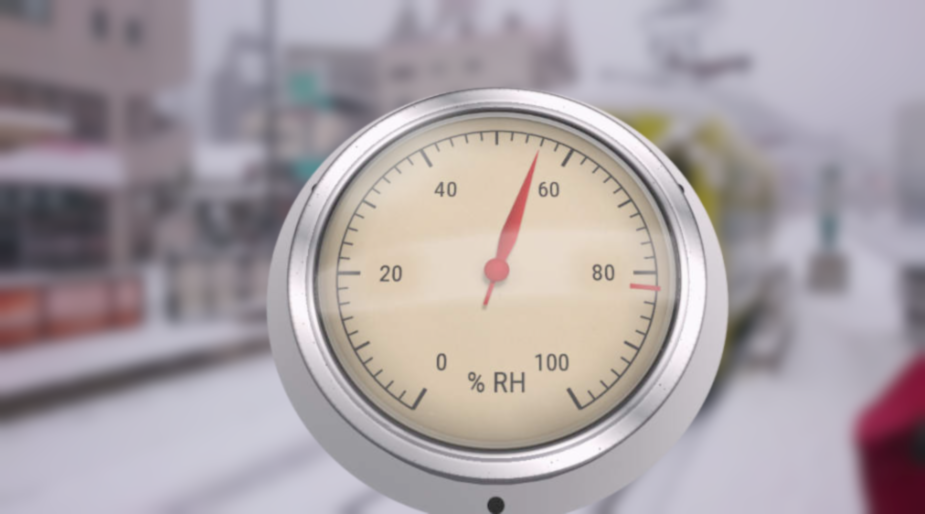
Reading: 56 %
